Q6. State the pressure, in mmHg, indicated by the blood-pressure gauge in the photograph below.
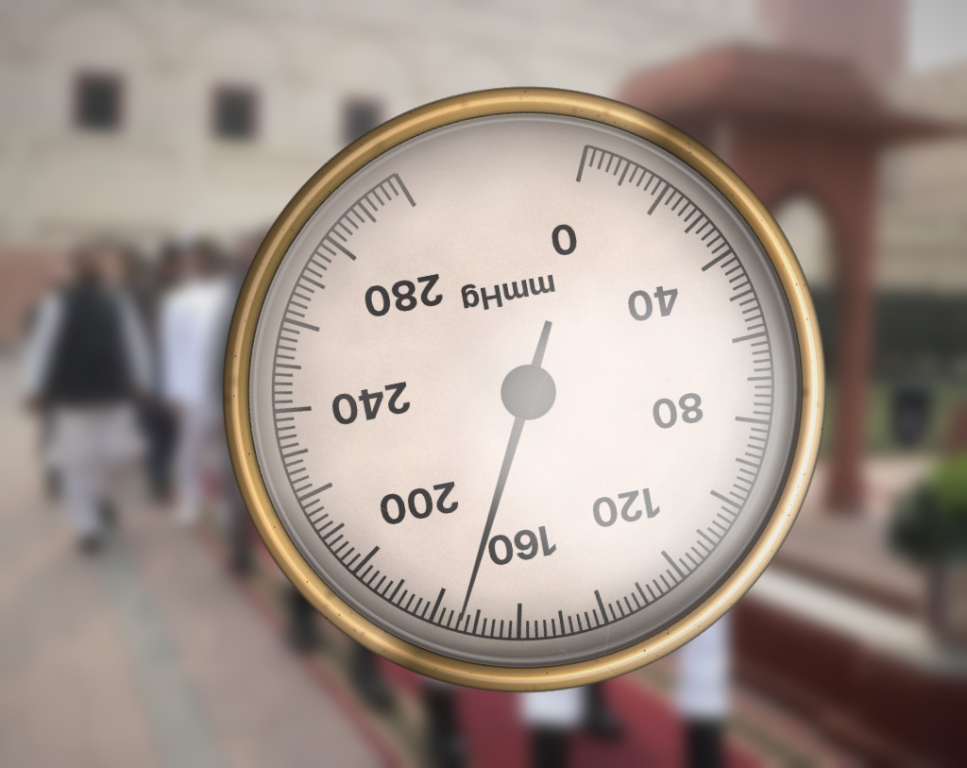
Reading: 174 mmHg
